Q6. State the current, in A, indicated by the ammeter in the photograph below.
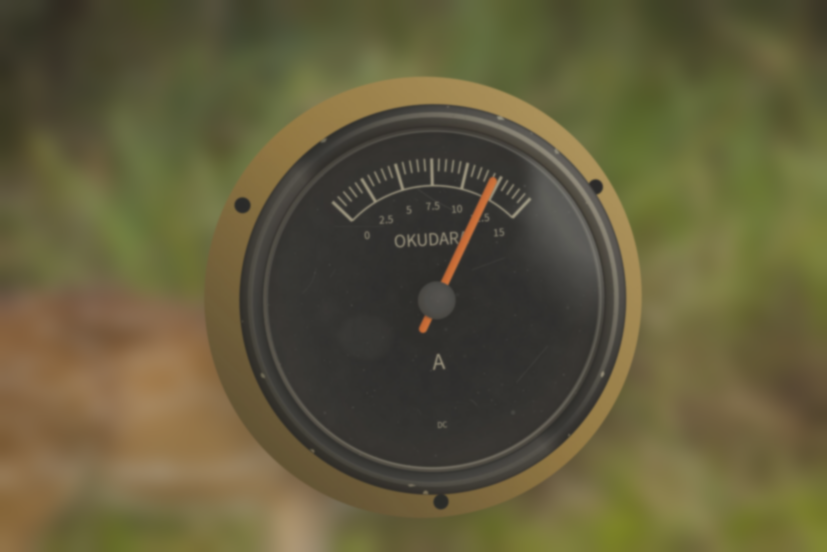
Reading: 12 A
